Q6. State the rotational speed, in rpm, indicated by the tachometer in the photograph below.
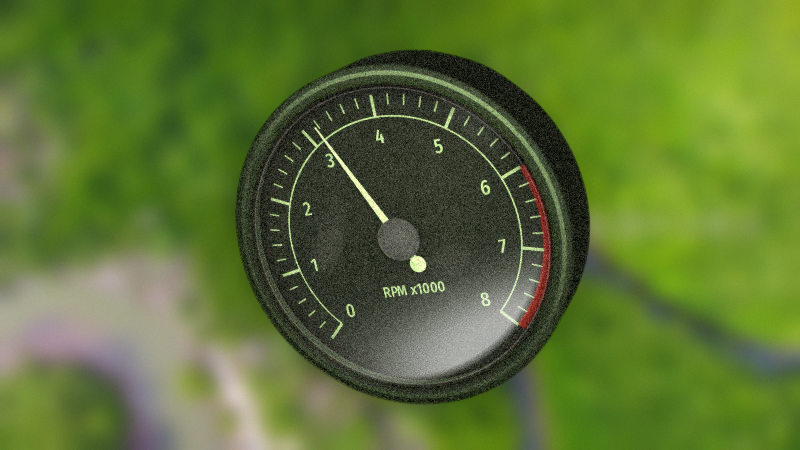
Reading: 3200 rpm
